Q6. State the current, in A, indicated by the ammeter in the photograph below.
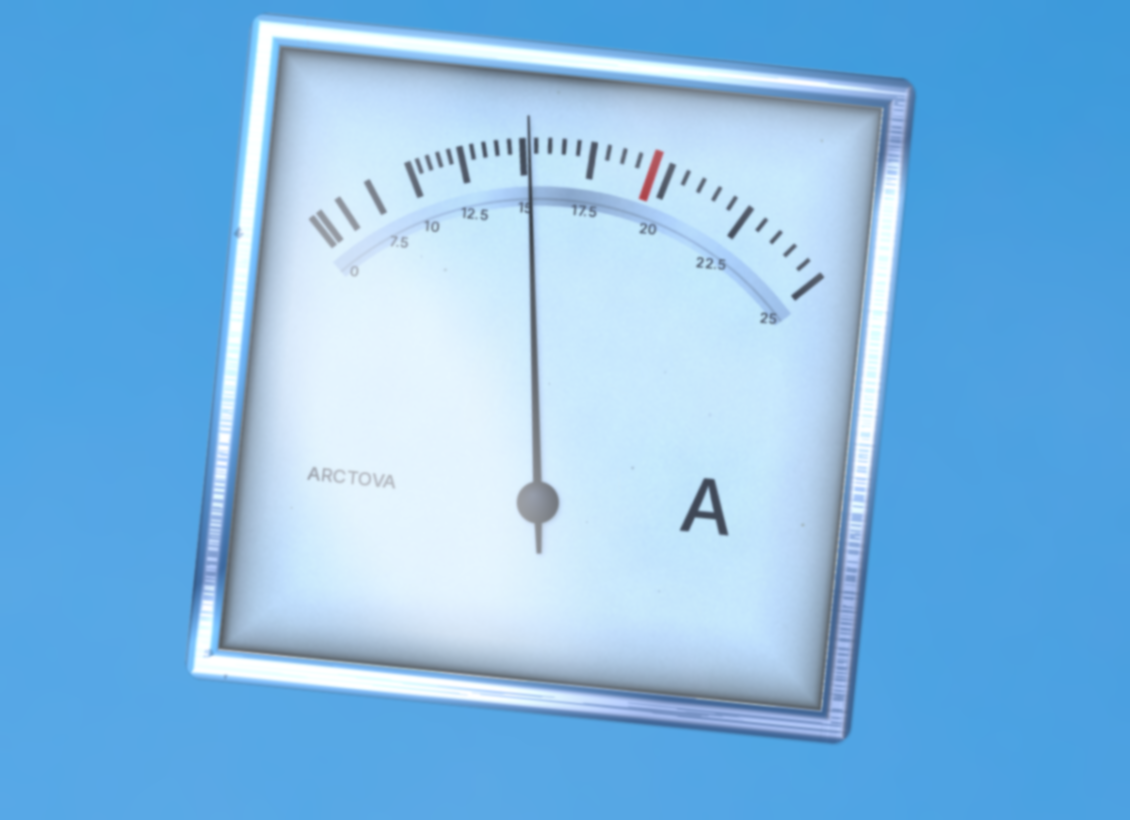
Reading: 15.25 A
